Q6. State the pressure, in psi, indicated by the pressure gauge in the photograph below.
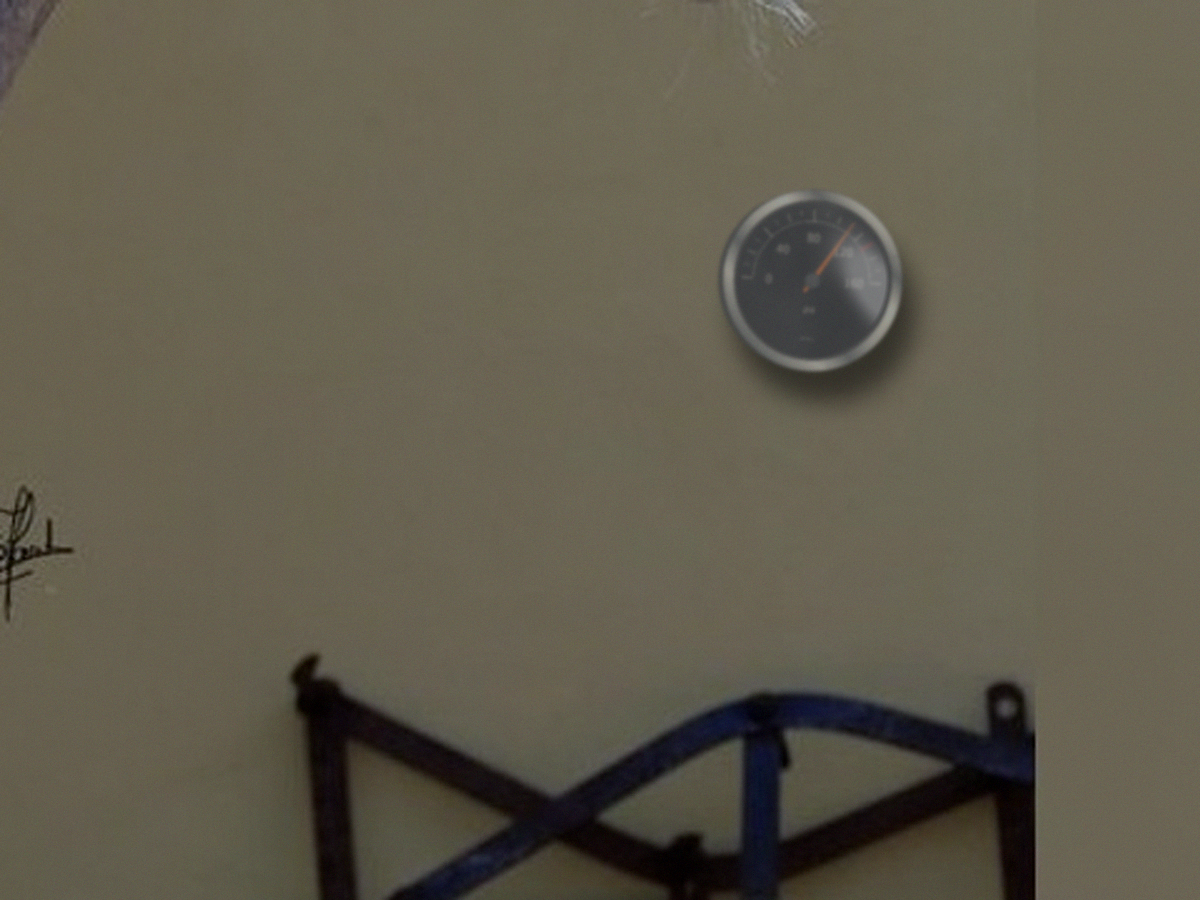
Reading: 110 psi
